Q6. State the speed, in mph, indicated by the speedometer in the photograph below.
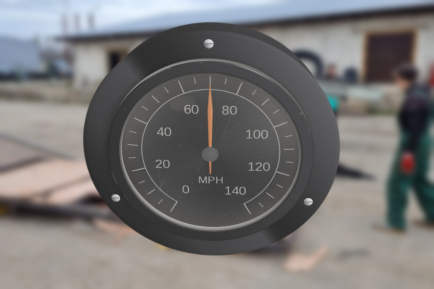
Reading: 70 mph
